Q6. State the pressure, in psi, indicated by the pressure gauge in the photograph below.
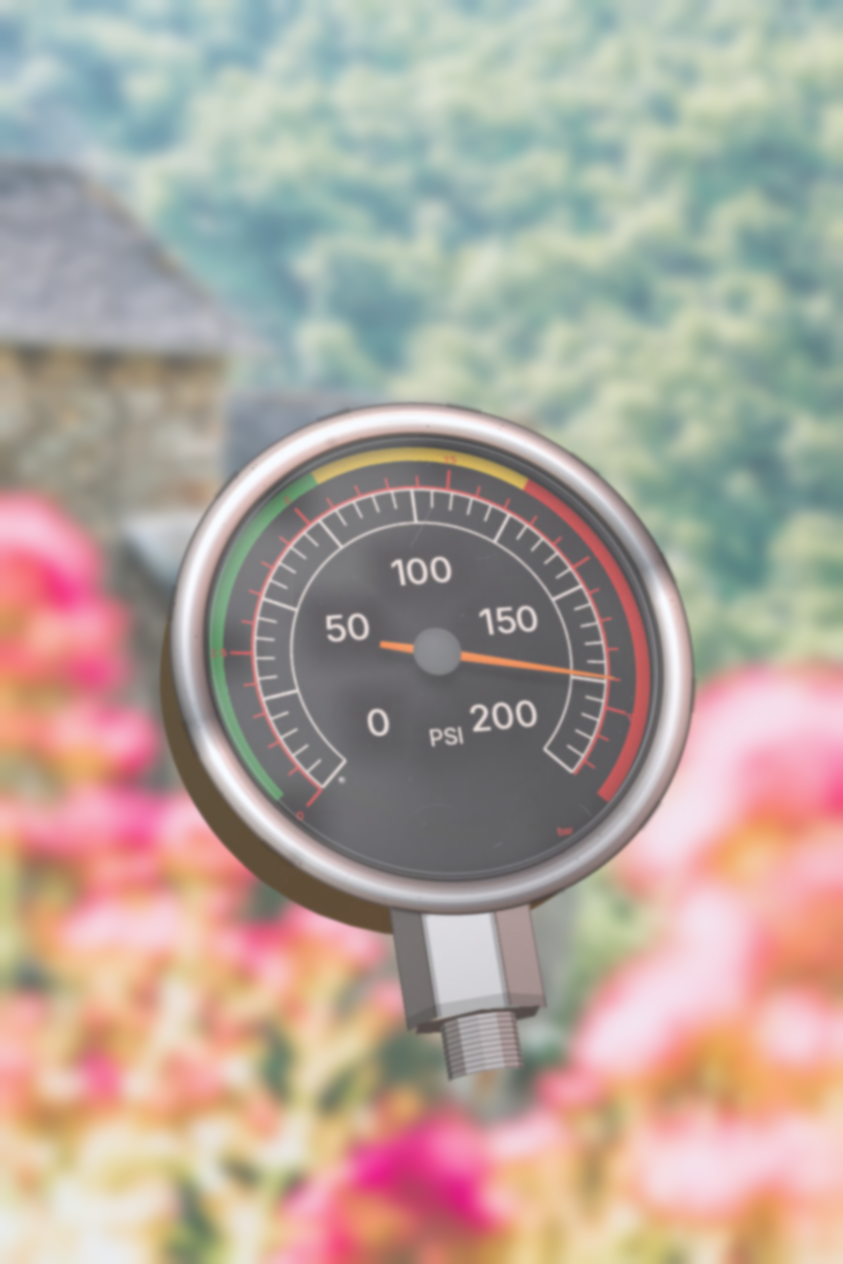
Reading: 175 psi
